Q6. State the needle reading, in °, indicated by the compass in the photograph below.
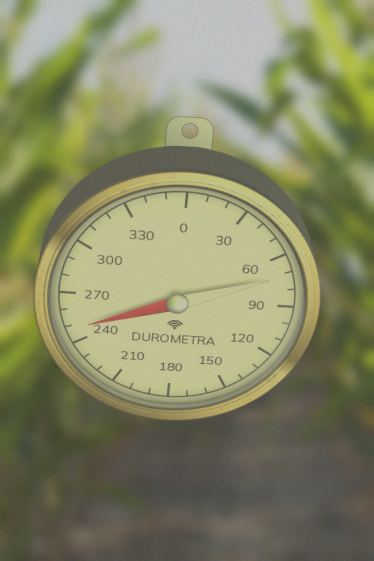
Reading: 250 °
